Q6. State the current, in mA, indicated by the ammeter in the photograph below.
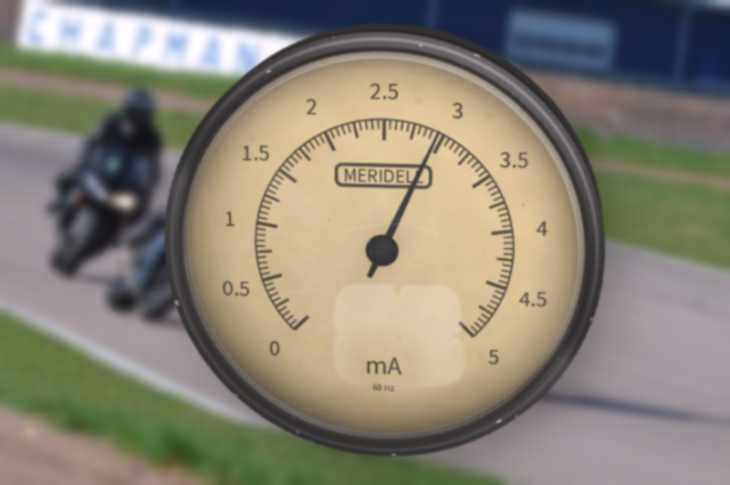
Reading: 2.95 mA
